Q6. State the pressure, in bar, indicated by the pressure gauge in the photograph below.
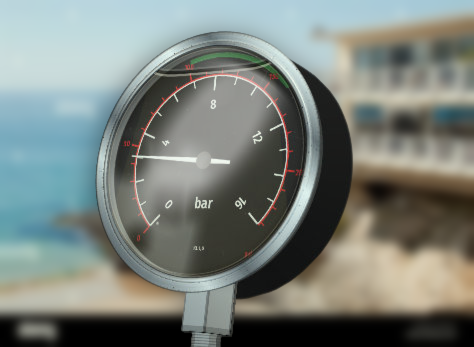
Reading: 3 bar
